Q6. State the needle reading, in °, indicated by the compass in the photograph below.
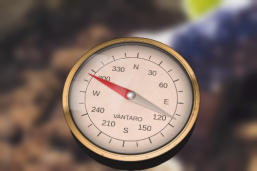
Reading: 292.5 °
